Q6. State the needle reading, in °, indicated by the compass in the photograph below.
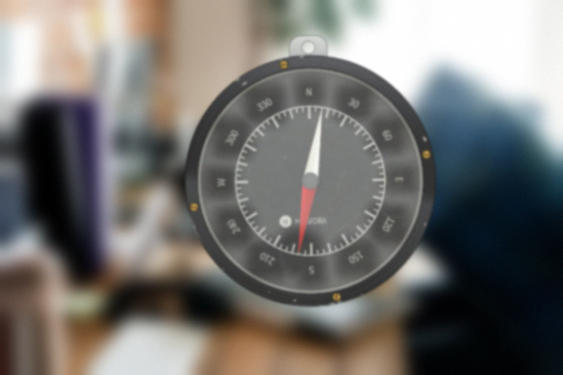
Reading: 190 °
